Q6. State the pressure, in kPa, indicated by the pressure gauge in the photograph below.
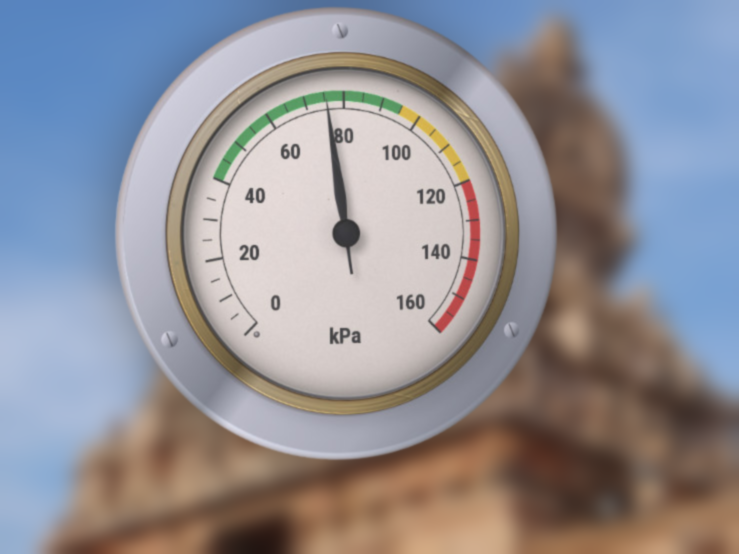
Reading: 75 kPa
